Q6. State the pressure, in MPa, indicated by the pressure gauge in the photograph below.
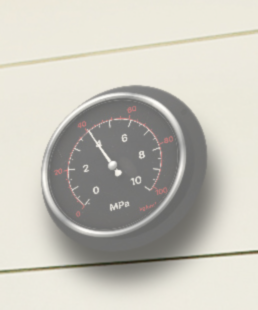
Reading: 4 MPa
